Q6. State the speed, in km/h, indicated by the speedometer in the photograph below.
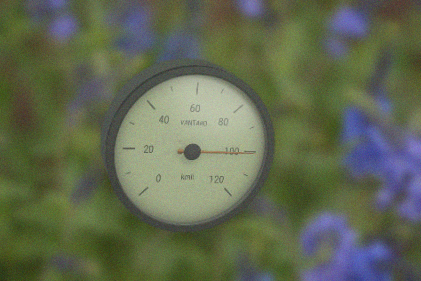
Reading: 100 km/h
